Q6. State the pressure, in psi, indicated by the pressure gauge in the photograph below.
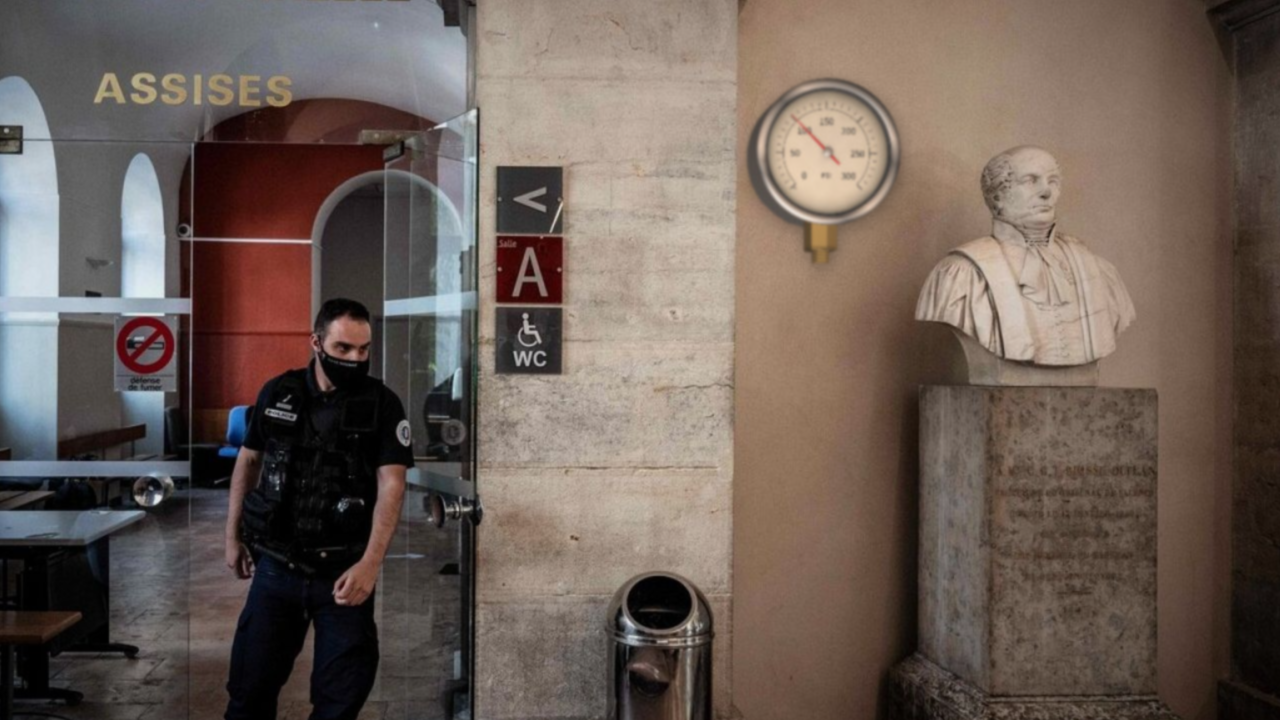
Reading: 100 psi
